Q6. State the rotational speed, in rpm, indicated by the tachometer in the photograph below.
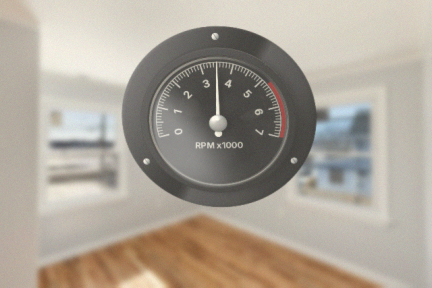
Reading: 3500 rpm
